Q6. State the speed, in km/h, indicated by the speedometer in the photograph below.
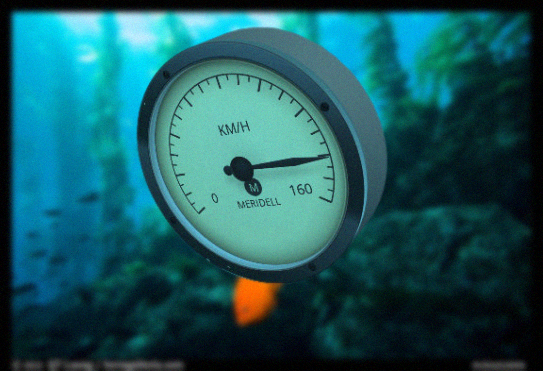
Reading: 140 km/h
